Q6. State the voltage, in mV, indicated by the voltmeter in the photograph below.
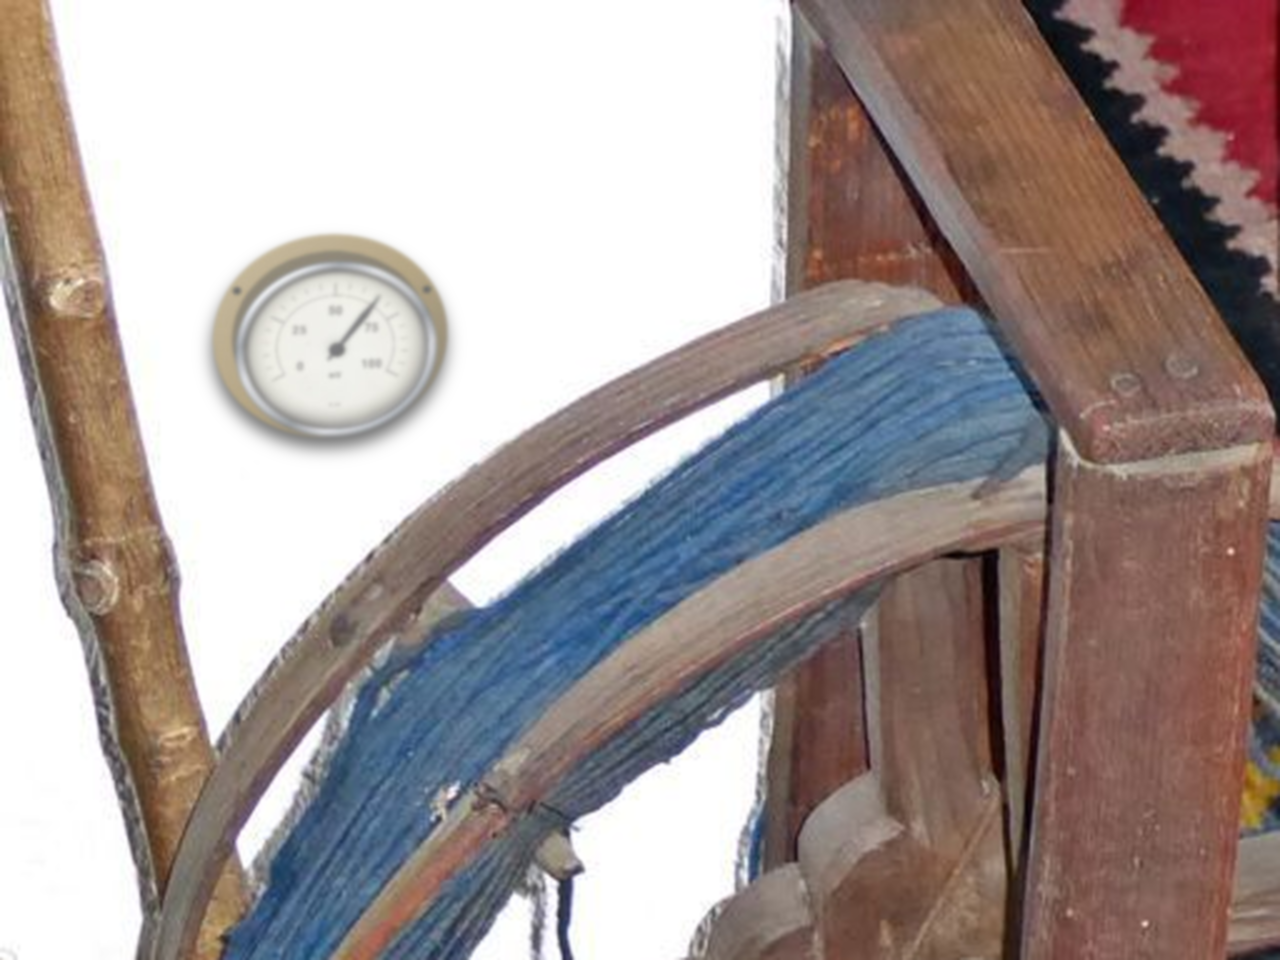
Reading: 65 mV
